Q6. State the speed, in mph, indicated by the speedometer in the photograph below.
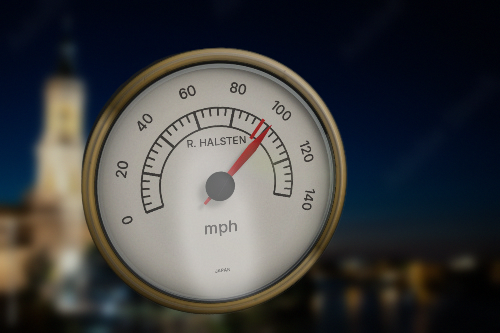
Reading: 100 mph
